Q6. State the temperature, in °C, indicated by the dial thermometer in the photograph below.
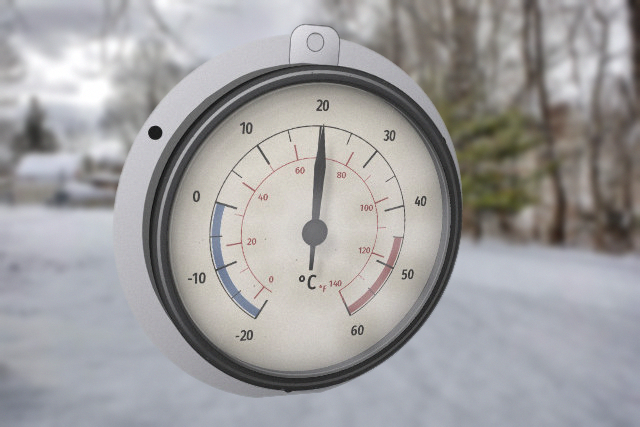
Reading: 20 °C
